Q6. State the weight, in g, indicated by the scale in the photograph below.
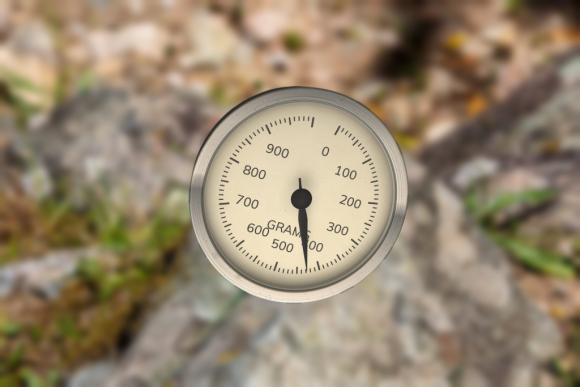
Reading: 430 g
